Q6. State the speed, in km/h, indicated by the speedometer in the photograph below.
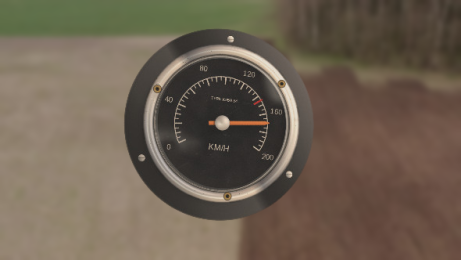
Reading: 170 km/h
